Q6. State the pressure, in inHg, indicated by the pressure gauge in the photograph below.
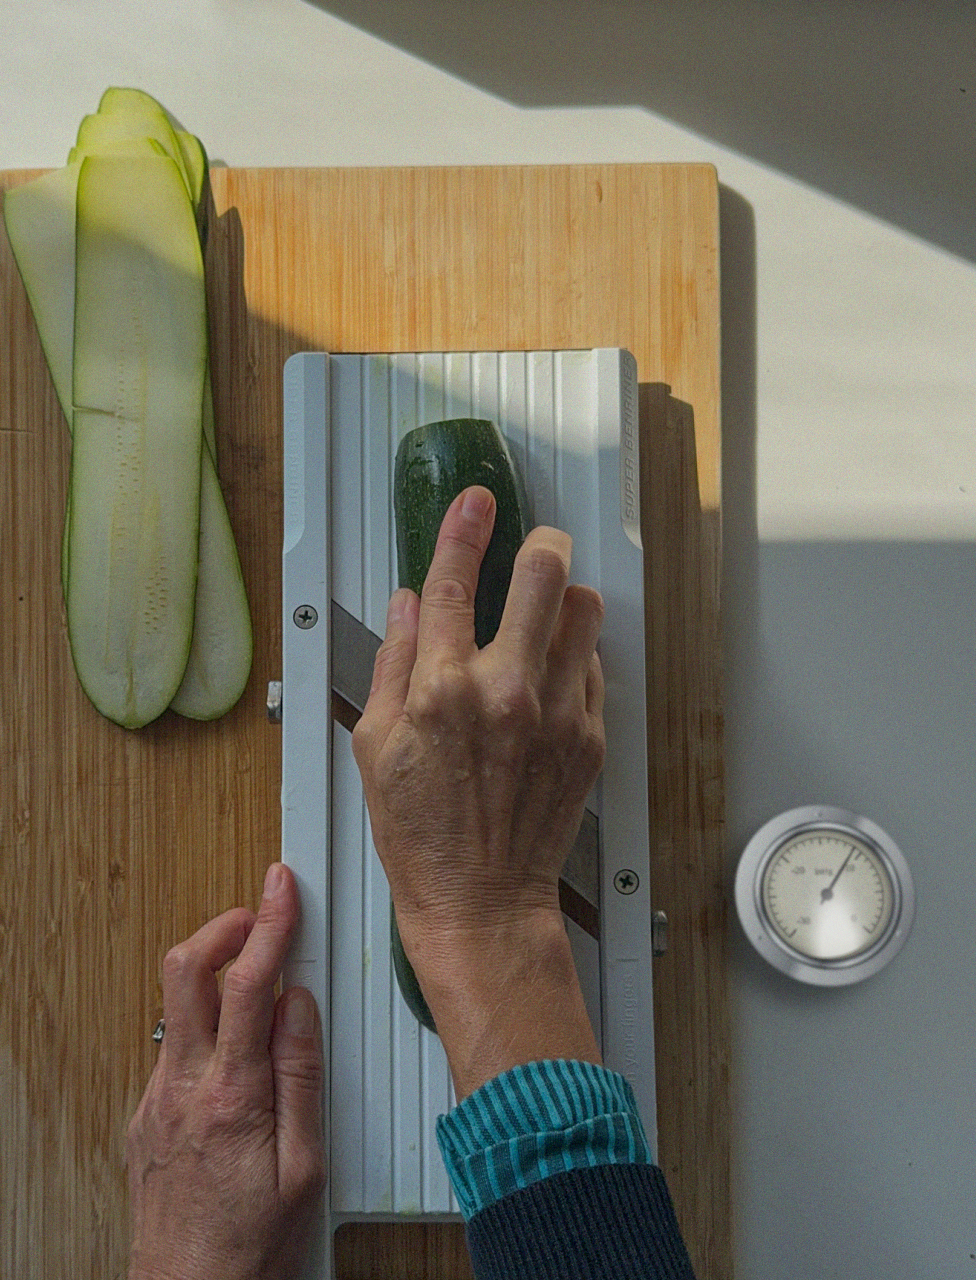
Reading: -11 inHg
